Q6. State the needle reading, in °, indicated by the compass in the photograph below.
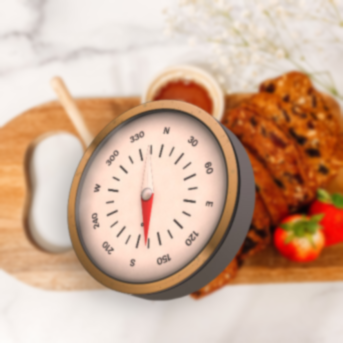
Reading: 165 °
